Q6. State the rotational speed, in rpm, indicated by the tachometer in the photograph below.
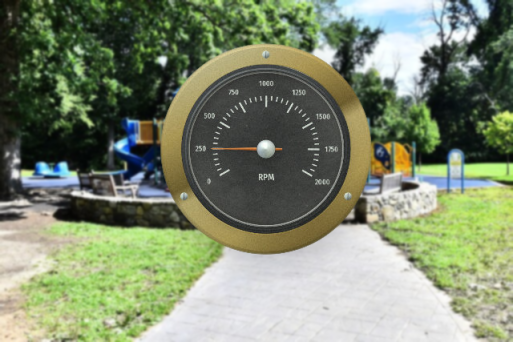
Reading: 250 rpm
